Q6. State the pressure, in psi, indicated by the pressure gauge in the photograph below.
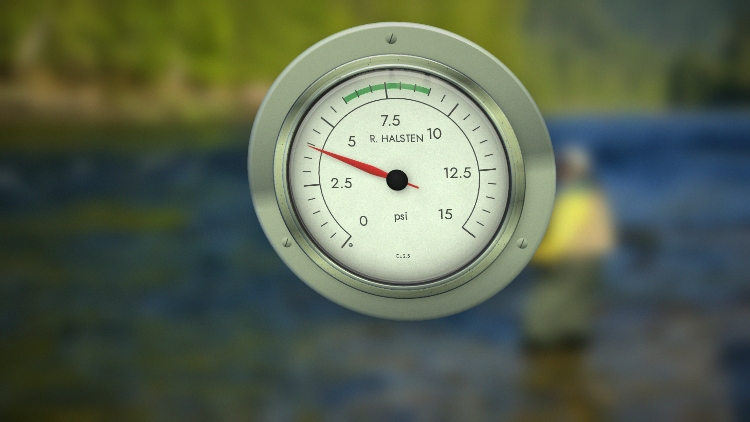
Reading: 4 psi
